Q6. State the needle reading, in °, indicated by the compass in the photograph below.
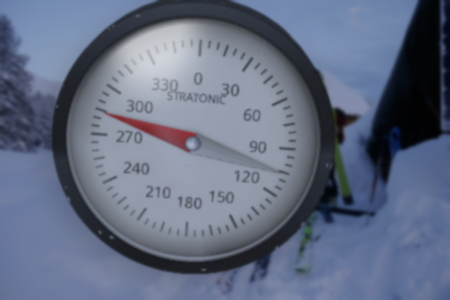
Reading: 285 °
